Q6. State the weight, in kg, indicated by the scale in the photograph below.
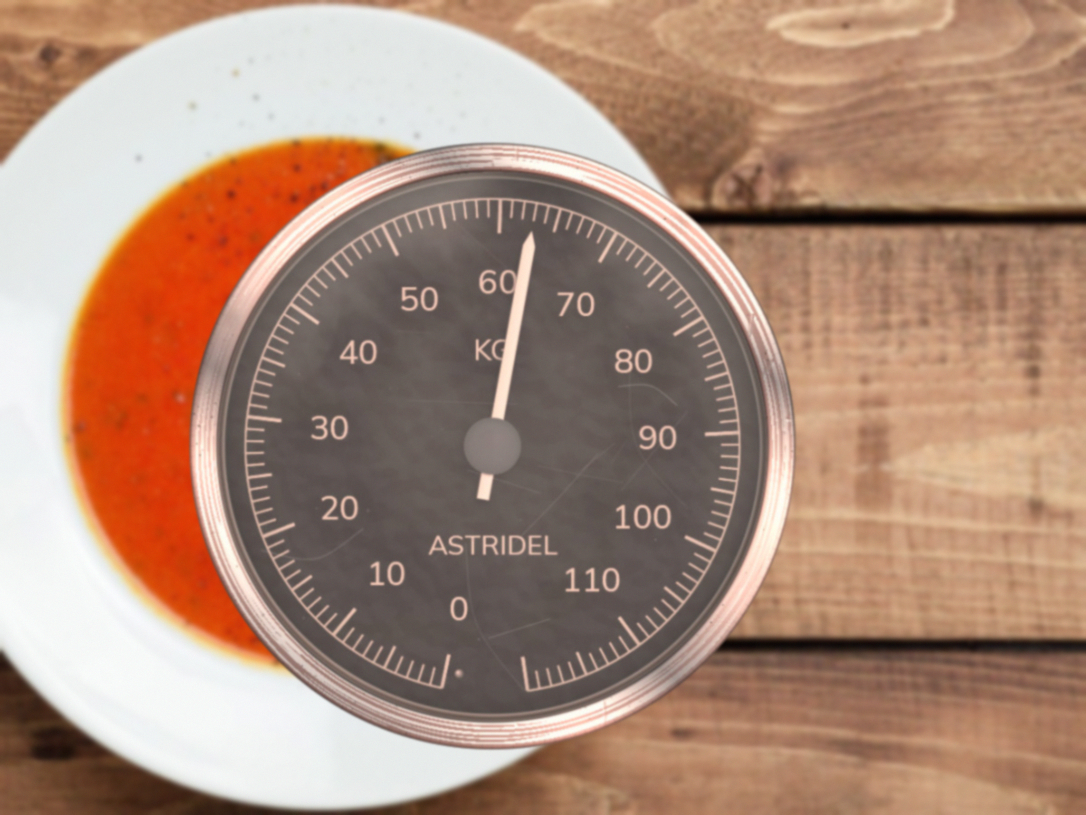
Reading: 63 kg
